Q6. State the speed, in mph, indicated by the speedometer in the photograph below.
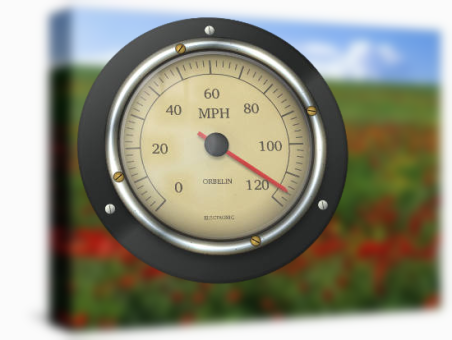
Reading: 116 mph
